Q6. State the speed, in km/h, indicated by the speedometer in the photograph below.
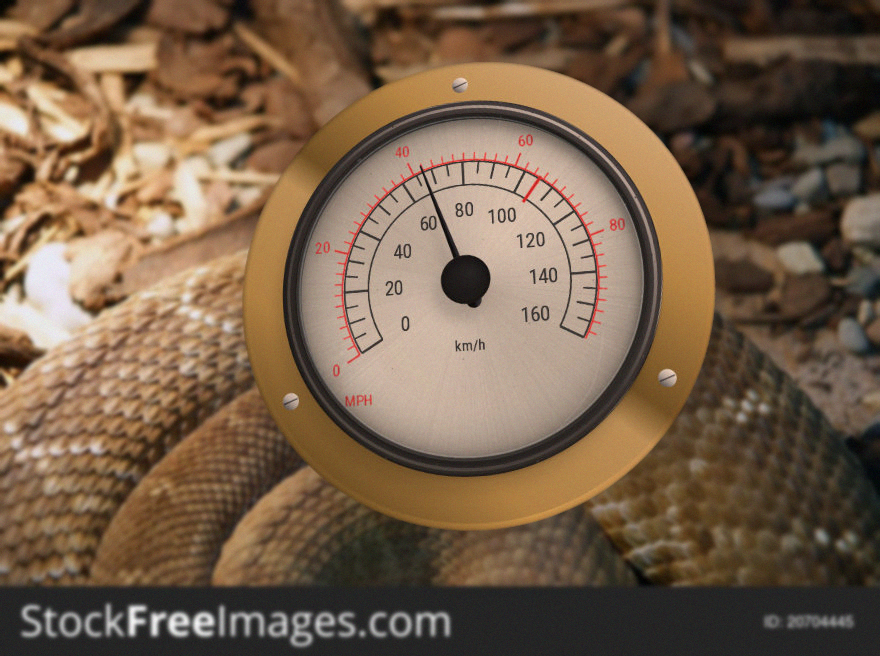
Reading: 67.5 km/h
